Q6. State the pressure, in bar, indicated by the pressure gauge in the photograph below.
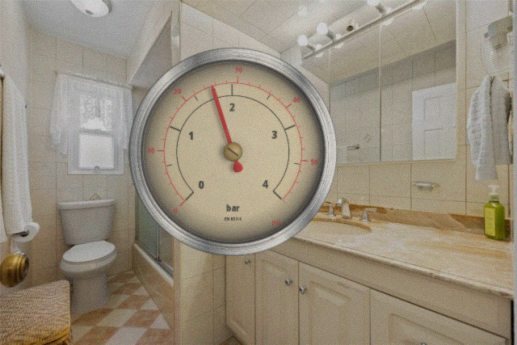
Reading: 1.75 bar
